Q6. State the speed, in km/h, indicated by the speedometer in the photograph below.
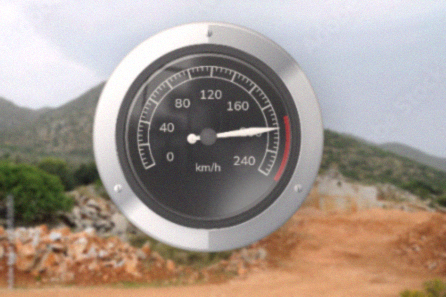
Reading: 200 km/h
